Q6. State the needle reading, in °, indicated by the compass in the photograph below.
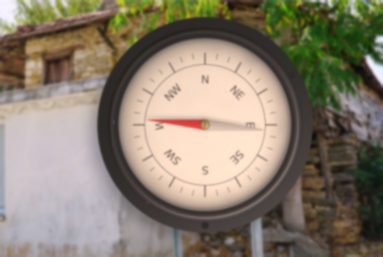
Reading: 275 °
